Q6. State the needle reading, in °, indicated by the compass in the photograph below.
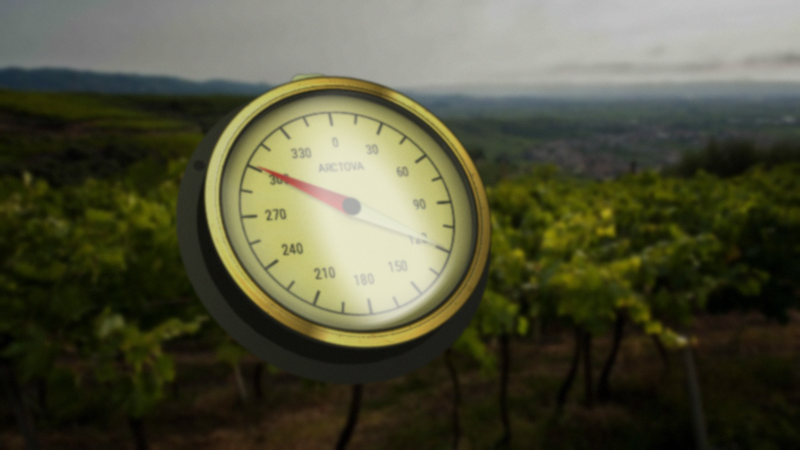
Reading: 300 °
